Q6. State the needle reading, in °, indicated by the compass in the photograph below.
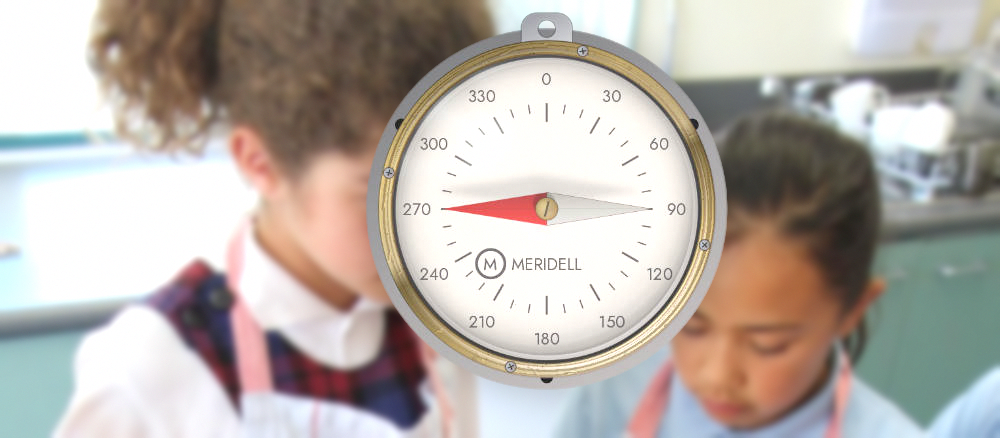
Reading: 270 °
